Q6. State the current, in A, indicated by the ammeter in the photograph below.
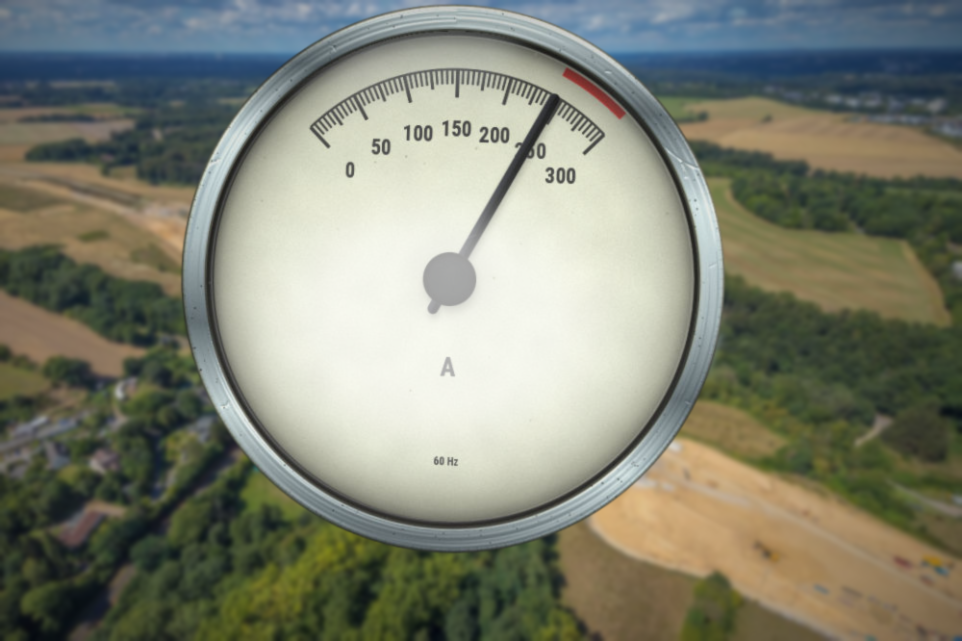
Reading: 245 A
